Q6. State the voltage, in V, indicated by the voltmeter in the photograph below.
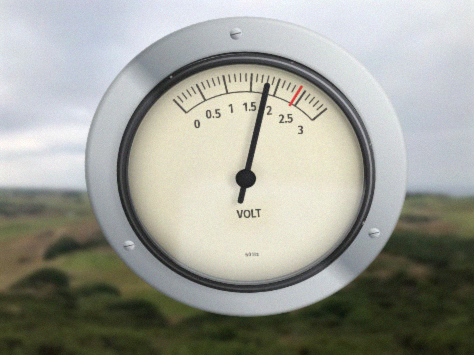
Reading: 1.8 V
